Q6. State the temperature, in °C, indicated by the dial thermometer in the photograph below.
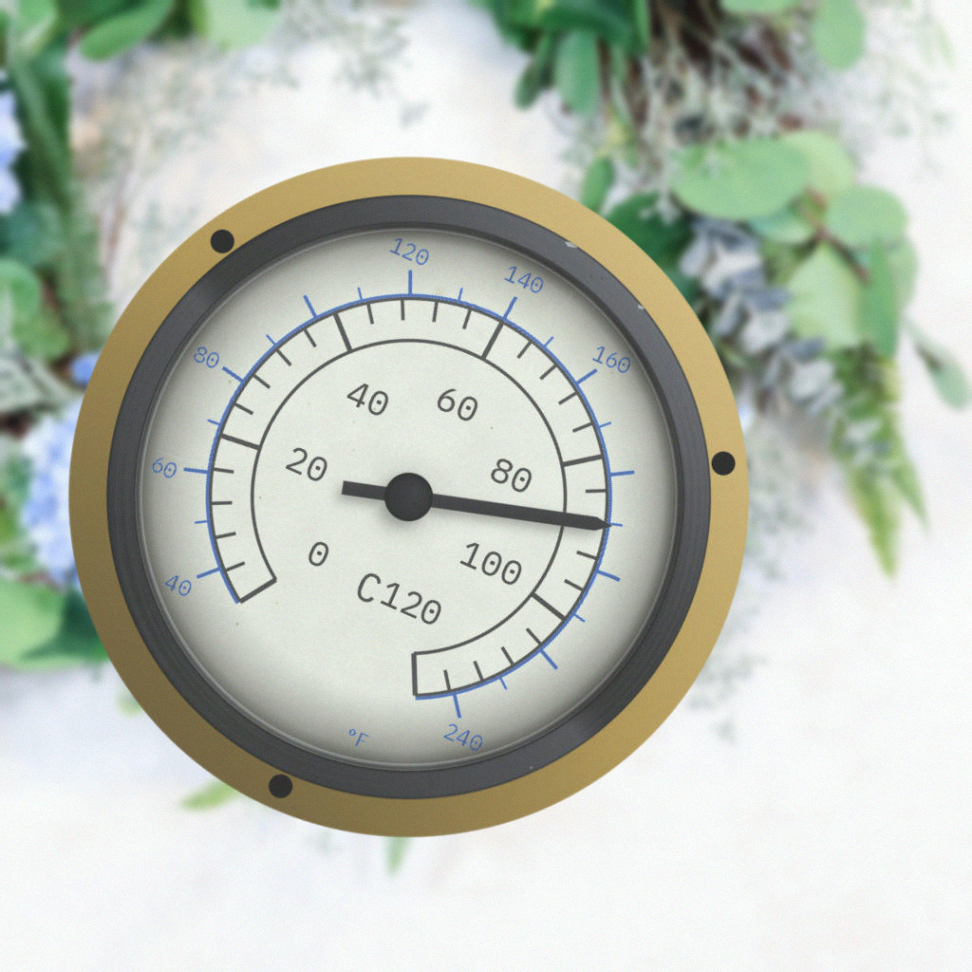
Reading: 88 °C
